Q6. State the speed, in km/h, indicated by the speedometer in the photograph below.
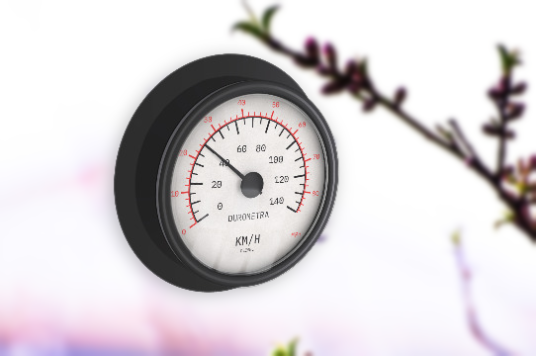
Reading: 40 km/h
